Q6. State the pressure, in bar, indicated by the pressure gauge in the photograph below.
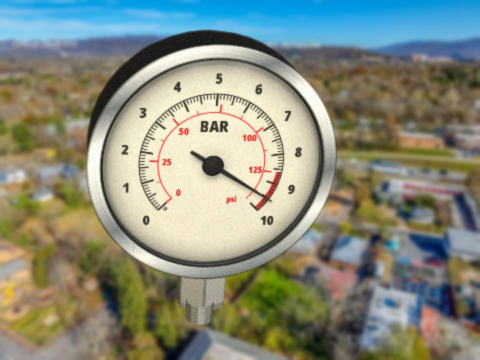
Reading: 9.5 bar
